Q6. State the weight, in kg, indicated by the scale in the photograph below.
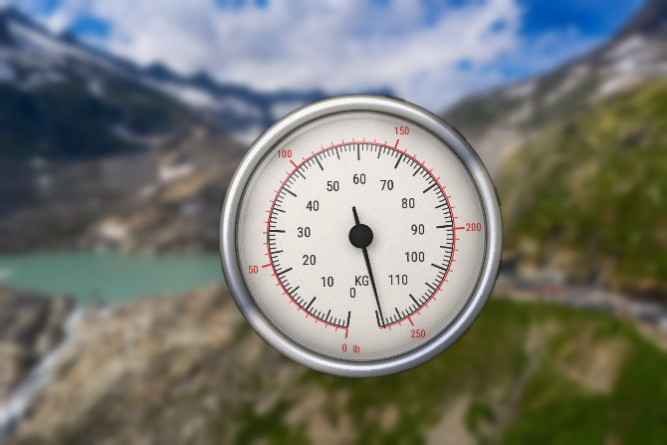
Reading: 119 kg
